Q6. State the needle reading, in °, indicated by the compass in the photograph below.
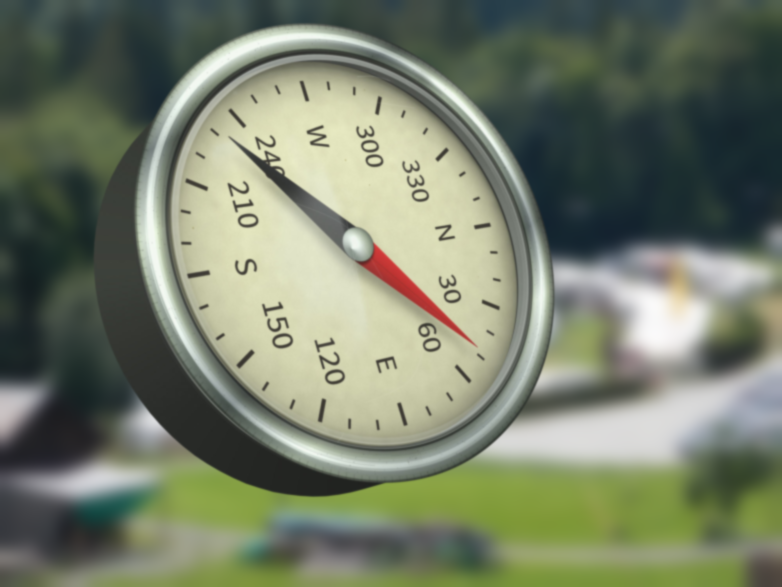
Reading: 50 °
